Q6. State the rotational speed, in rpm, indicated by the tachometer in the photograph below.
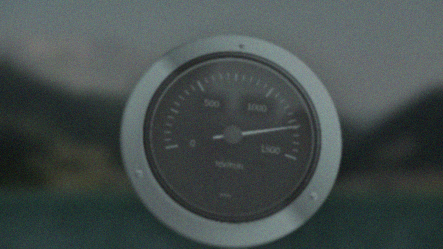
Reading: 1300 rpm
